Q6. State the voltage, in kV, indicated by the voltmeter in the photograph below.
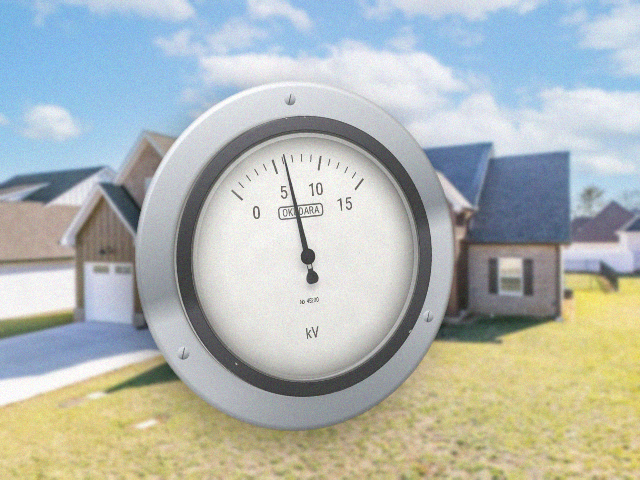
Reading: 6 kV
